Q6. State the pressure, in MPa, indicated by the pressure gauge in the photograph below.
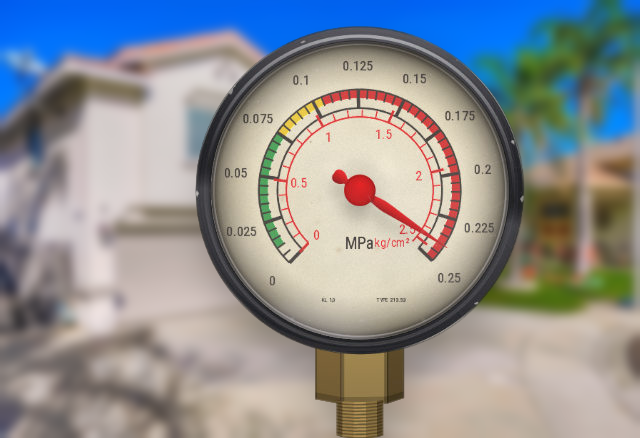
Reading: 0.24 MPa
